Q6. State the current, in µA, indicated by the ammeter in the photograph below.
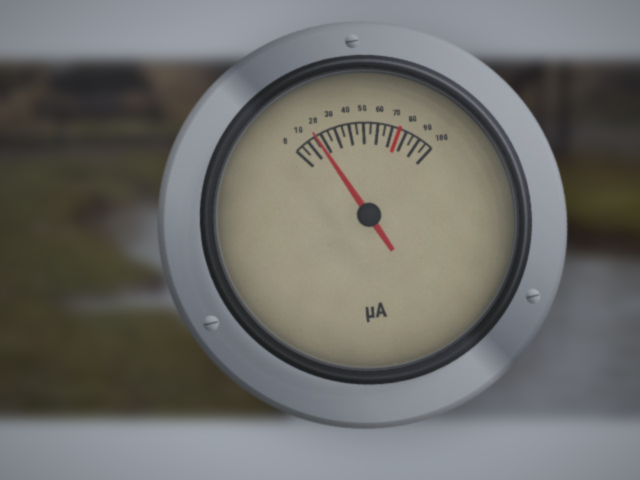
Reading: 15 µA
